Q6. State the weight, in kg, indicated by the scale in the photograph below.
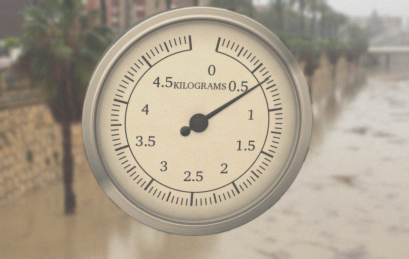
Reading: 0.65 kg
